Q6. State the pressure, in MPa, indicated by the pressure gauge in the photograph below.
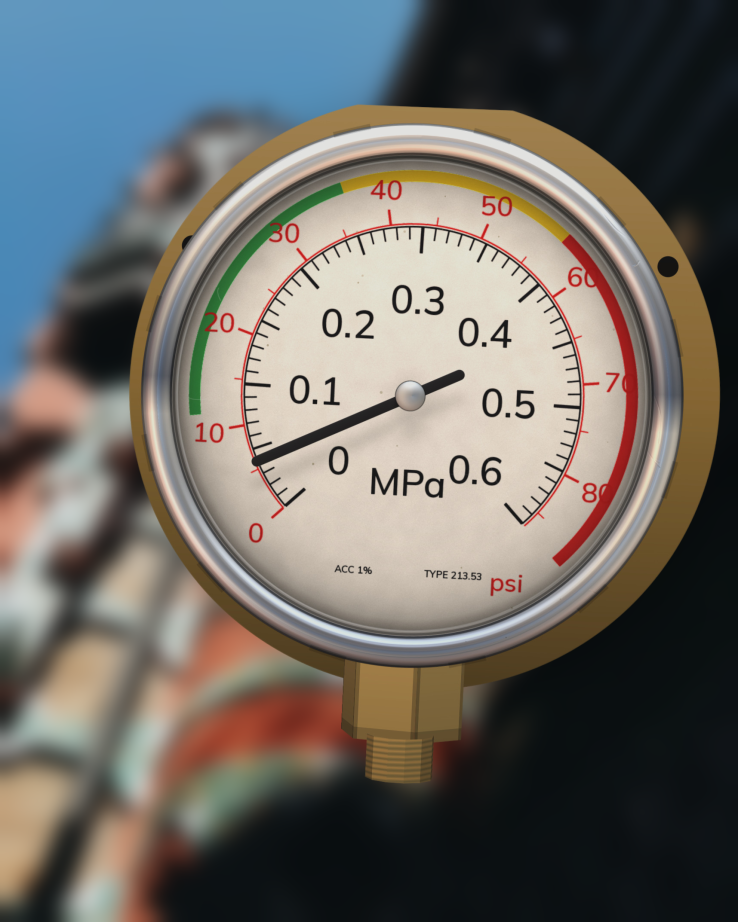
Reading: 0.04 MPa
